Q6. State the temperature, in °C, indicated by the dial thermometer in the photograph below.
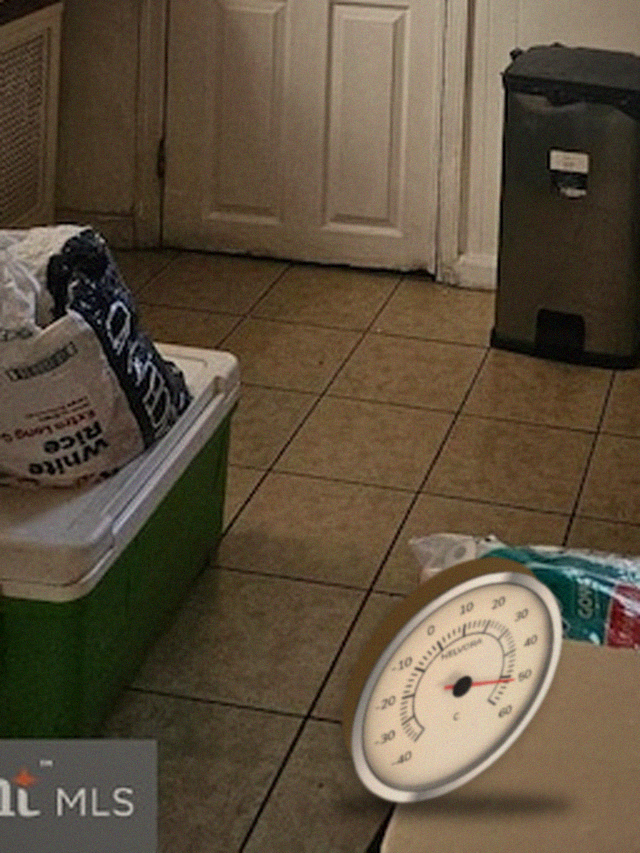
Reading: 50 °C
